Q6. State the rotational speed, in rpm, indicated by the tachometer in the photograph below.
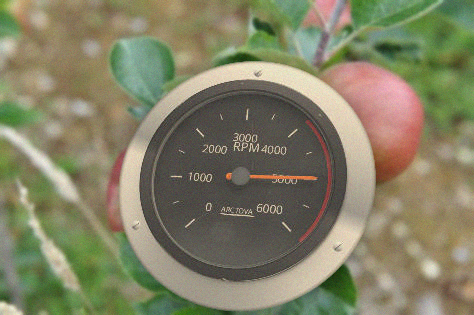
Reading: 5000 rpm
